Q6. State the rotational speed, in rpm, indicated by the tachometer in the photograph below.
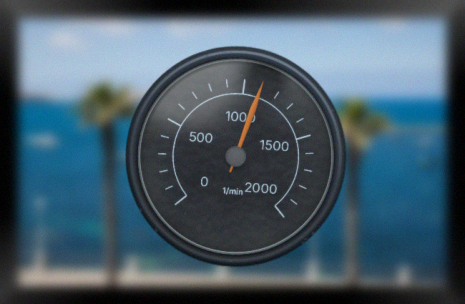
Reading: 1100 rpm
